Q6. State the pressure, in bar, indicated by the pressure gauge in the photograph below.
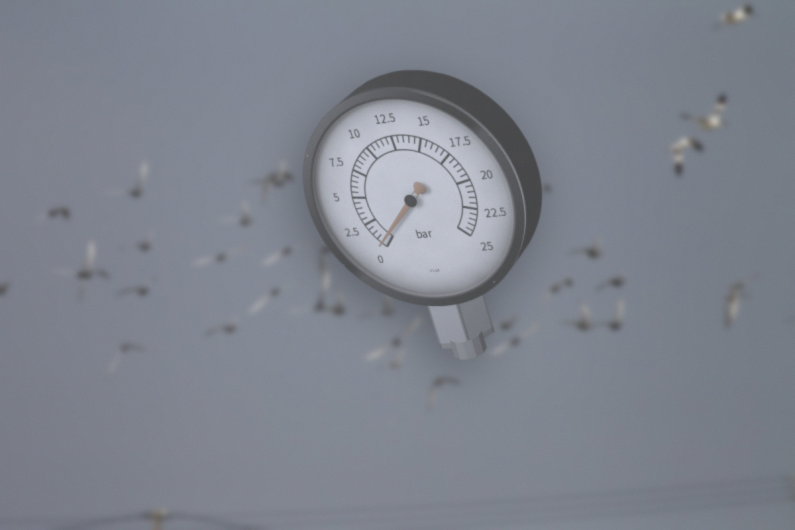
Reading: 0.5 bar
